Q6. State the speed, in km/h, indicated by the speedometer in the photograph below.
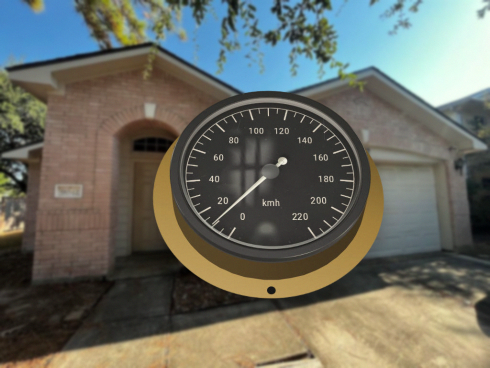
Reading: 10 km/h
